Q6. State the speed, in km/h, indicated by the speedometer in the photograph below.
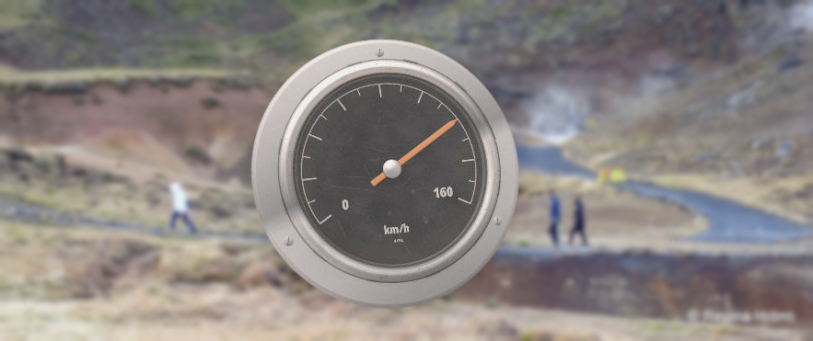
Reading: 120 km/h
